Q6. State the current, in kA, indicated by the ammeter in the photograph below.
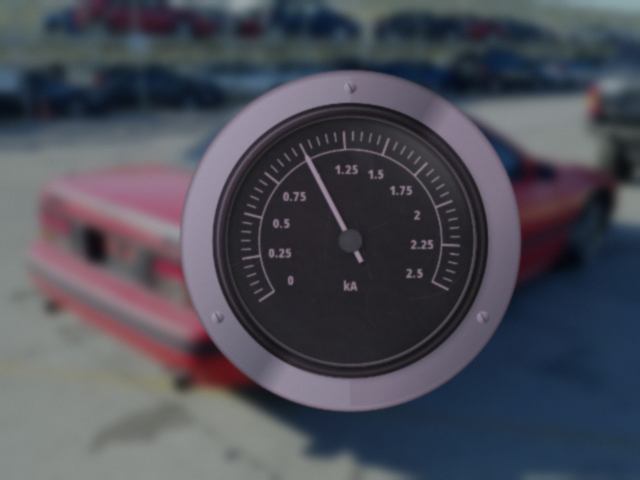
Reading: 1 kA
